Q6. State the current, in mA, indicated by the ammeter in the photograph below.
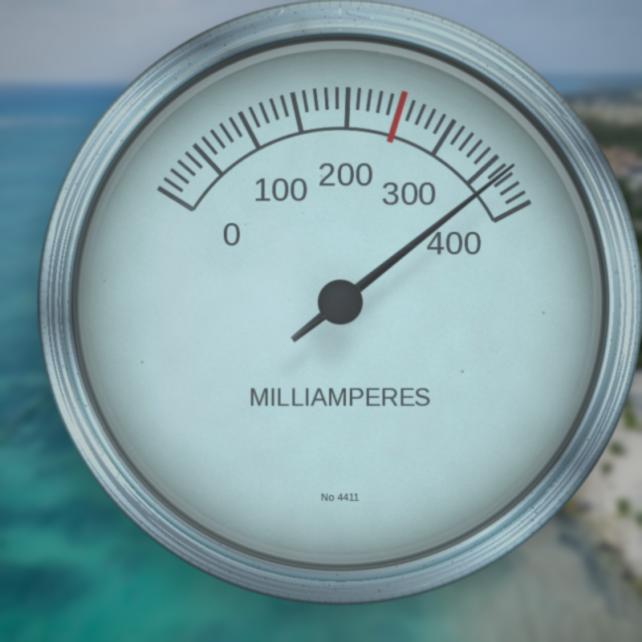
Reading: 365 mA
